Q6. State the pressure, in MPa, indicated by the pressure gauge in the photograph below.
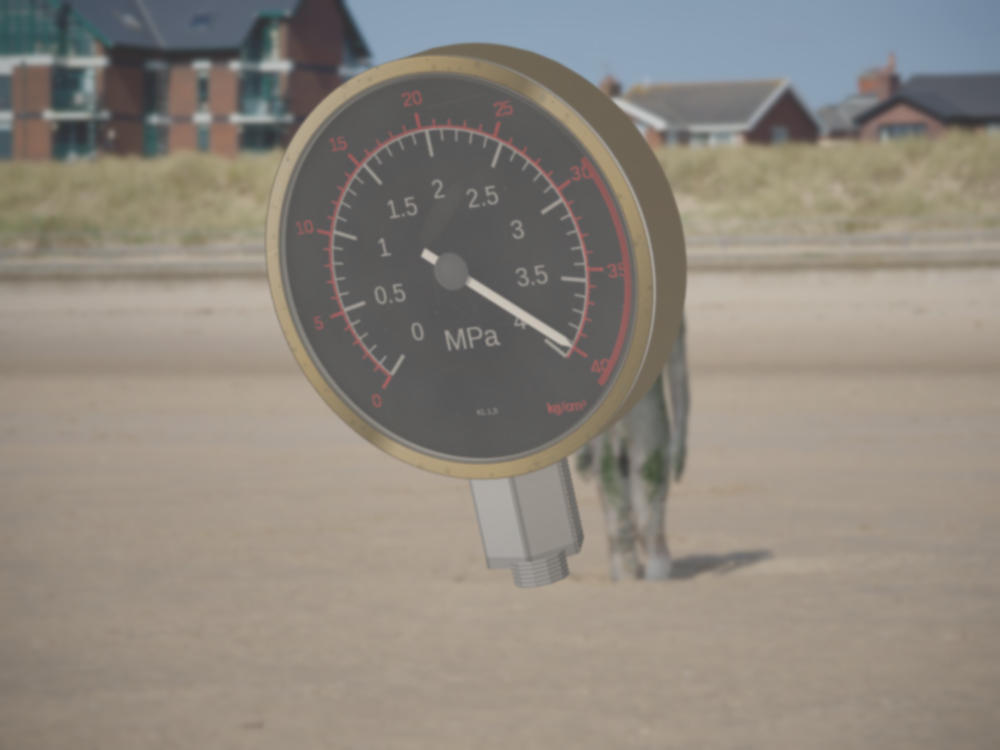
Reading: 3.9 MPa
